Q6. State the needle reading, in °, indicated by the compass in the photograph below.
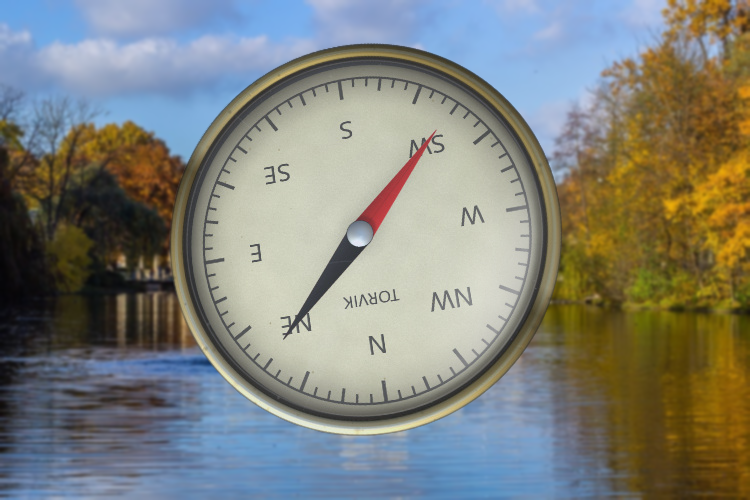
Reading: 225 °
